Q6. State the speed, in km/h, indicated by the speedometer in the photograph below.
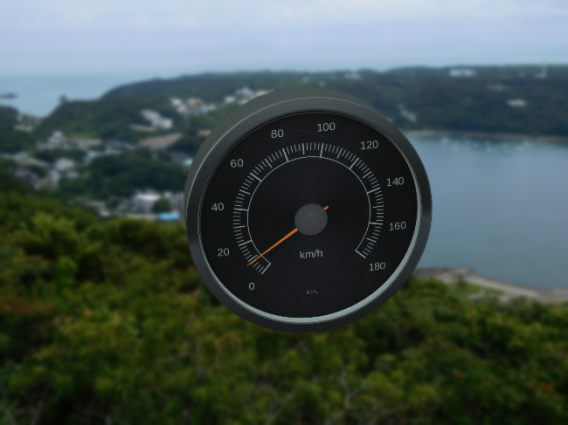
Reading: 10 km/h
